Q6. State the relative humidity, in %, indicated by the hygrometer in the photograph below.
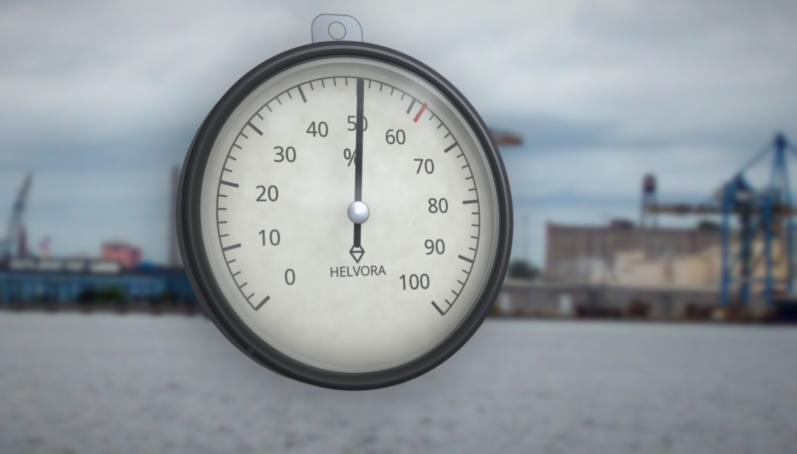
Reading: 50 %
